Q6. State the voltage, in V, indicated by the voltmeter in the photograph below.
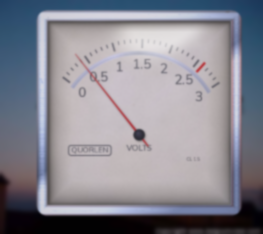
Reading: 0.4 V
